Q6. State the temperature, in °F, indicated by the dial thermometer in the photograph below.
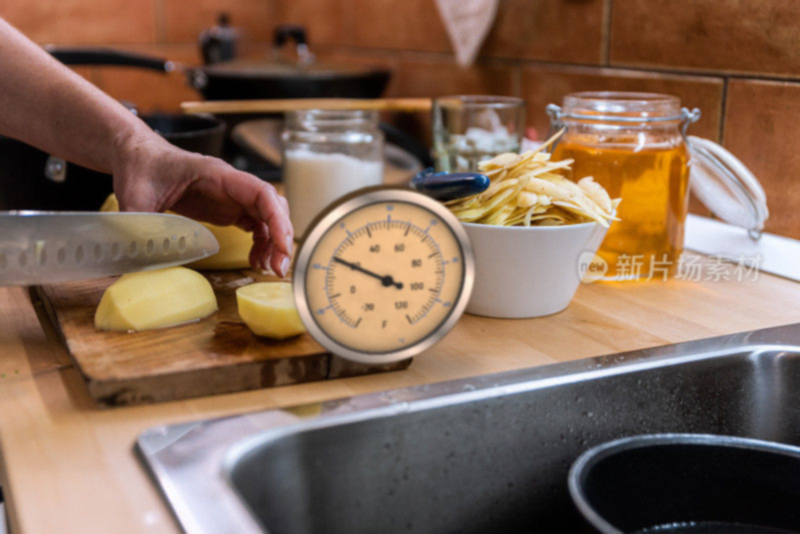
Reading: 20 °F
